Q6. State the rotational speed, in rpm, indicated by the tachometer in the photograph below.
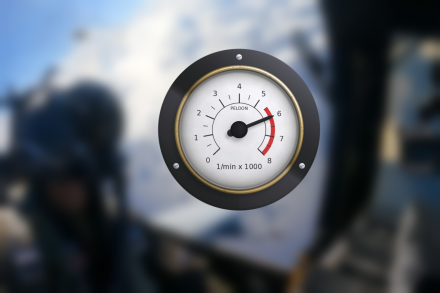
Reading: 6000 rpm
